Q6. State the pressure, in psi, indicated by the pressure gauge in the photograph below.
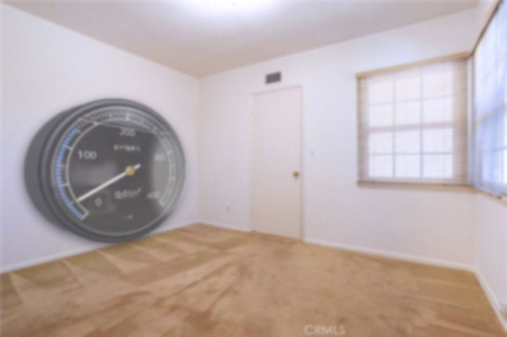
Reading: 25 psi
